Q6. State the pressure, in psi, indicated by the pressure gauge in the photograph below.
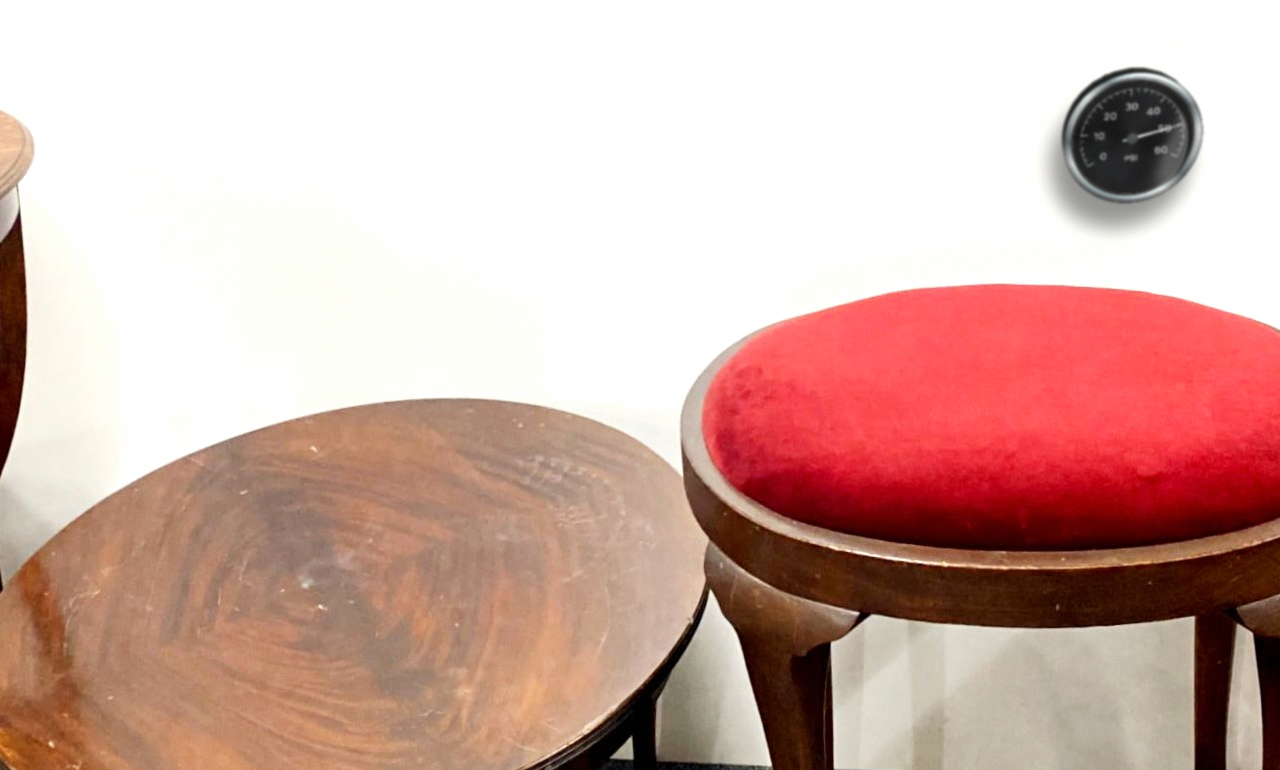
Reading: 50 psi
